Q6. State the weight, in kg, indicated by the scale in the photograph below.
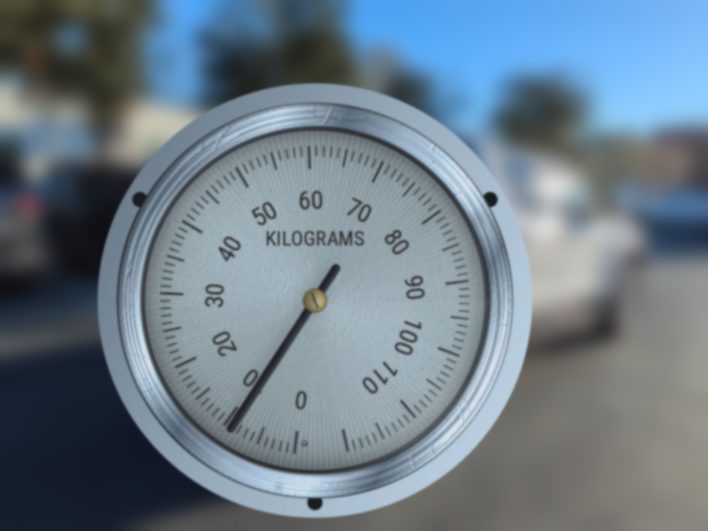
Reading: 9 kg
